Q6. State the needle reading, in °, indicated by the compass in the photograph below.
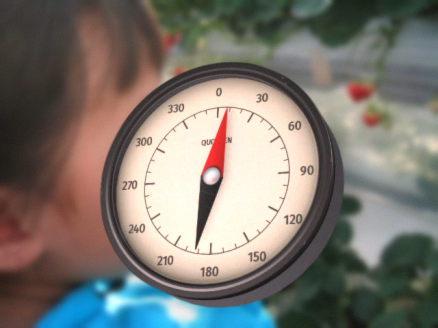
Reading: 10 °
